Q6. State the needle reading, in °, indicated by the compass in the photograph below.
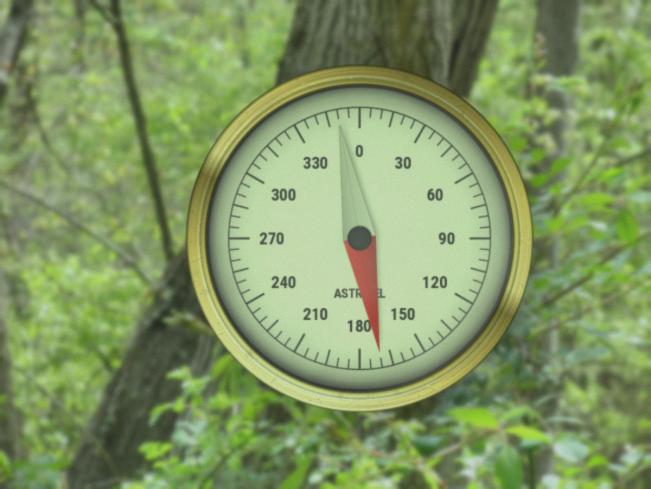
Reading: 170 °
